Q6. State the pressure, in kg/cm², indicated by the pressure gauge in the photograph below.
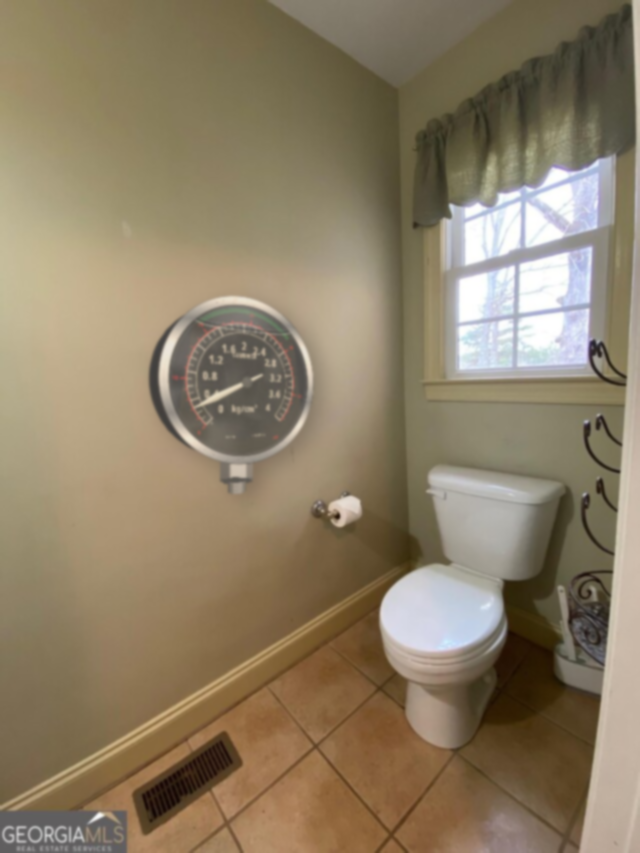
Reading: 0.3 kg/cm²
